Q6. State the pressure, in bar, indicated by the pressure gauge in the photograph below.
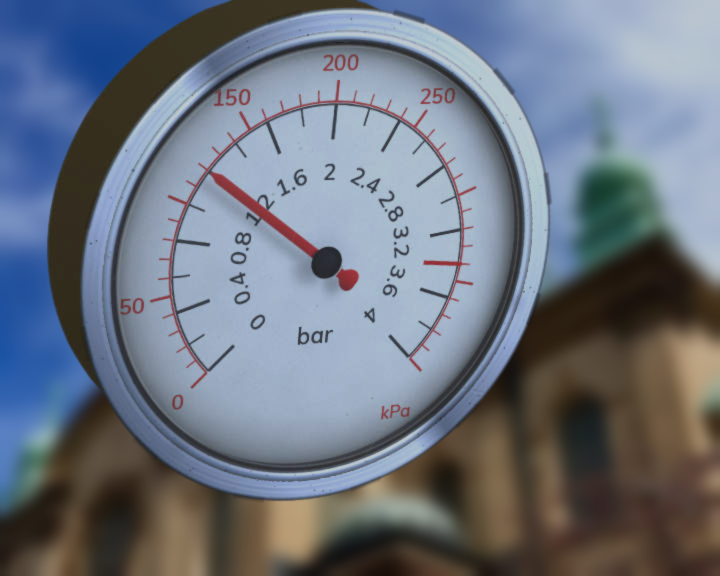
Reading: 1.2 bar
